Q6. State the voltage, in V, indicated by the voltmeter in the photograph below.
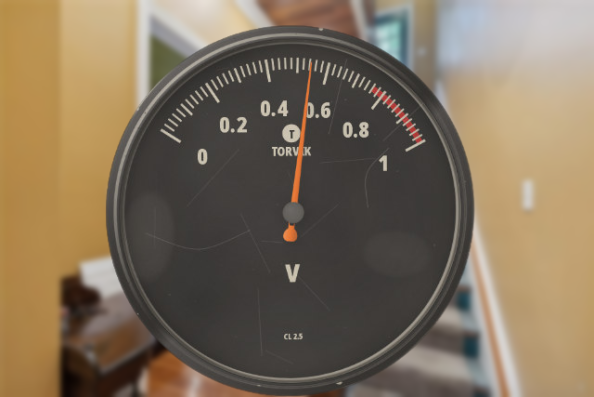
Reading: 0.54 V
